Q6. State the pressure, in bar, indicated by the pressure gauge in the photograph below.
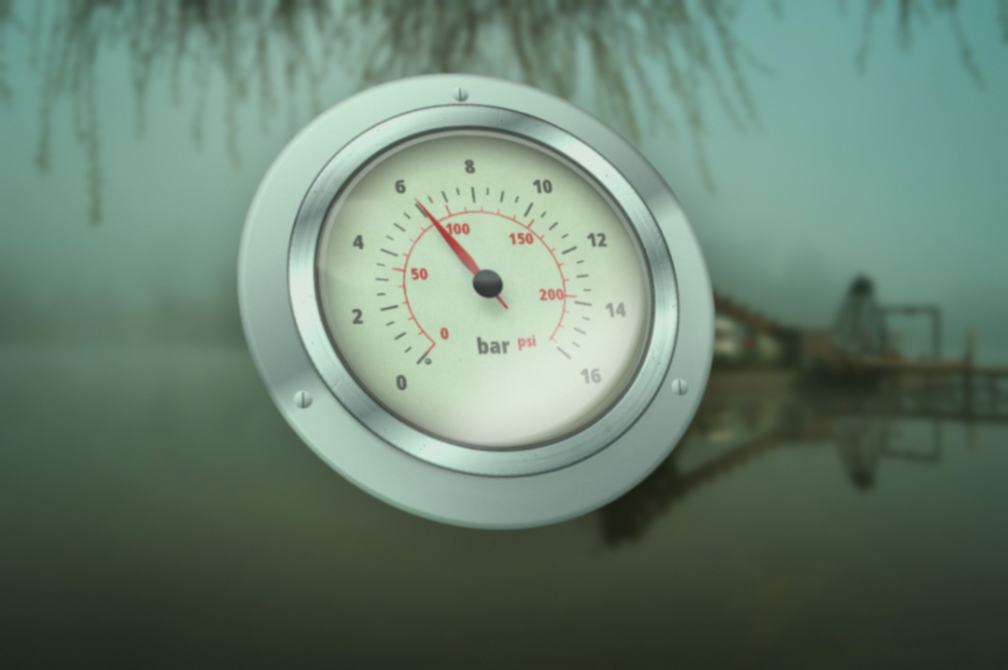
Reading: 6 bar
